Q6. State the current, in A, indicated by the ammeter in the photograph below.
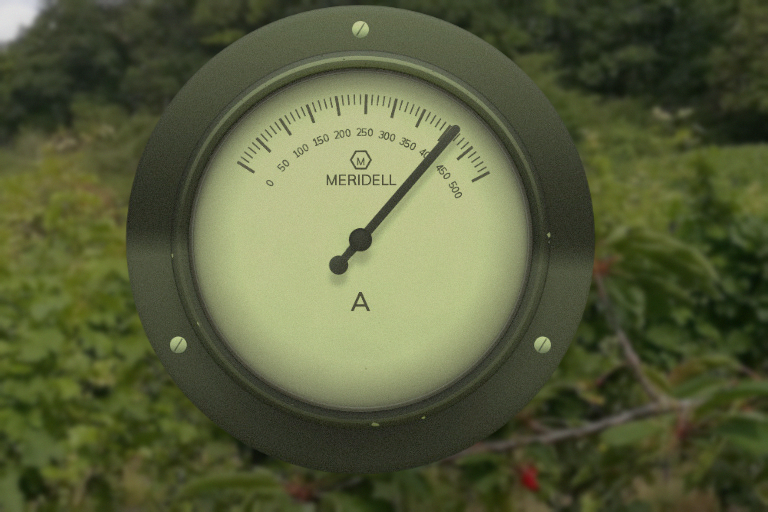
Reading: 410 A
